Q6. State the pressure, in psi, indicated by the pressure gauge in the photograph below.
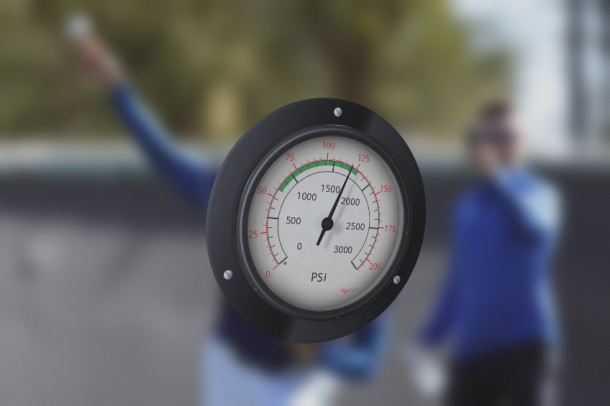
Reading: 1700 psi
